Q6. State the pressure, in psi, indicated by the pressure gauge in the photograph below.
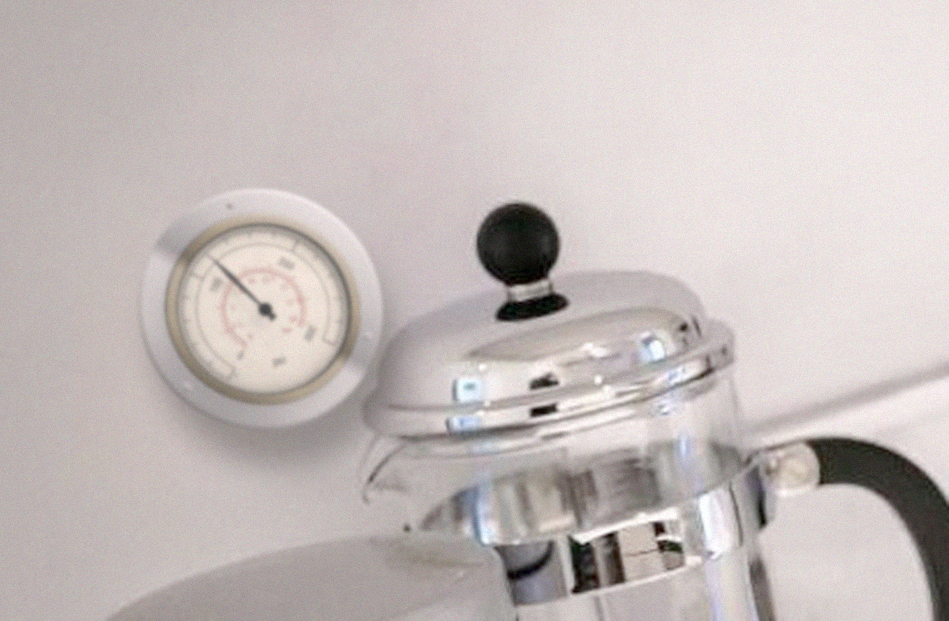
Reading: 120 psi
